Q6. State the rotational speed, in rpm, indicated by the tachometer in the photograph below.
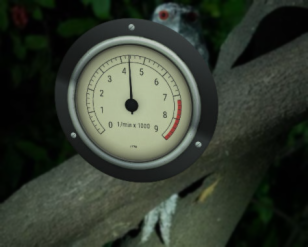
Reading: 4400 rpm
